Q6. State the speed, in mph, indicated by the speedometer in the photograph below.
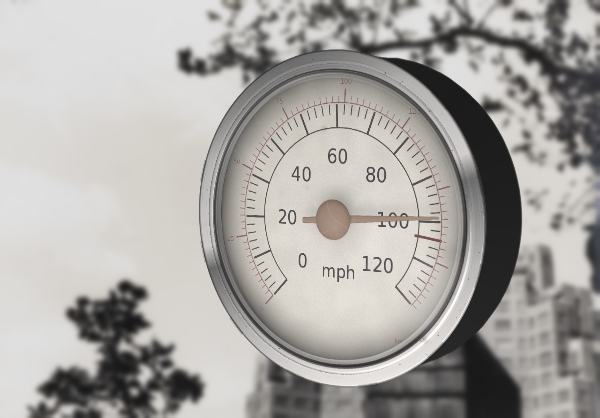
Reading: 99 mph
